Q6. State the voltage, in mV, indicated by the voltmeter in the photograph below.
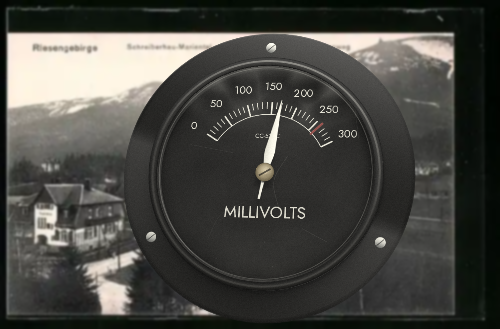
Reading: 170 mV
